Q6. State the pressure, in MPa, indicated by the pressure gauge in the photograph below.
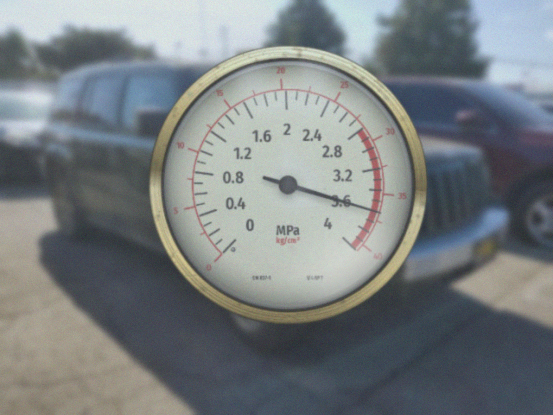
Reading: 3.6 MPa
